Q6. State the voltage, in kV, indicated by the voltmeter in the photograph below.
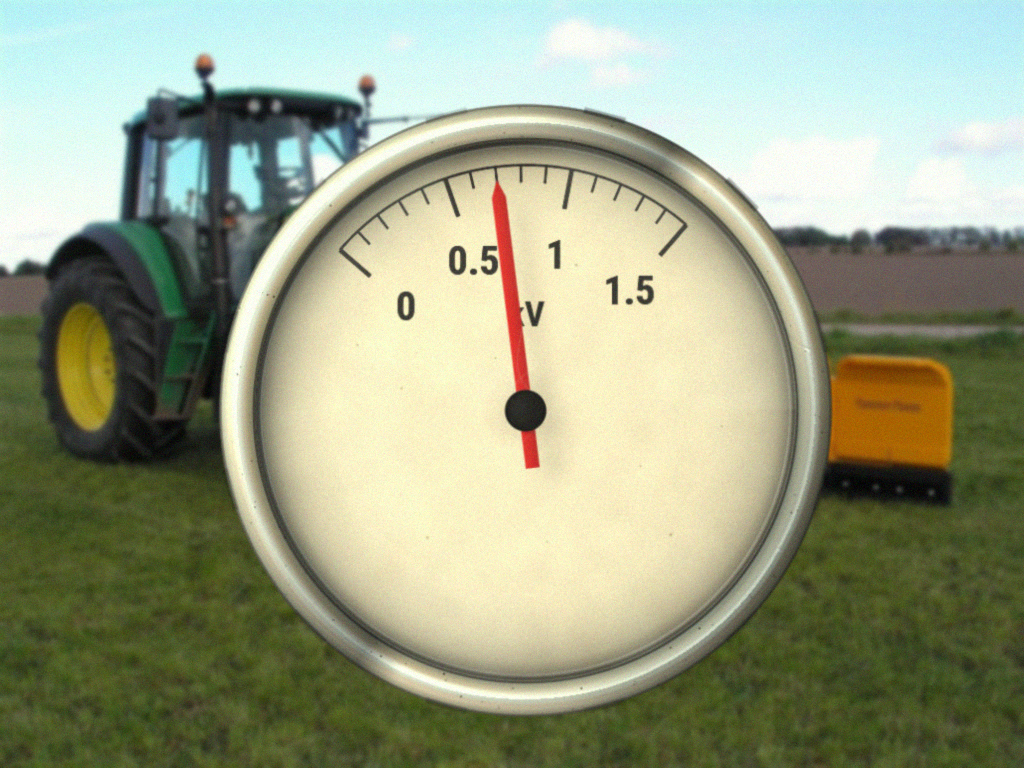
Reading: 0.7 kV
